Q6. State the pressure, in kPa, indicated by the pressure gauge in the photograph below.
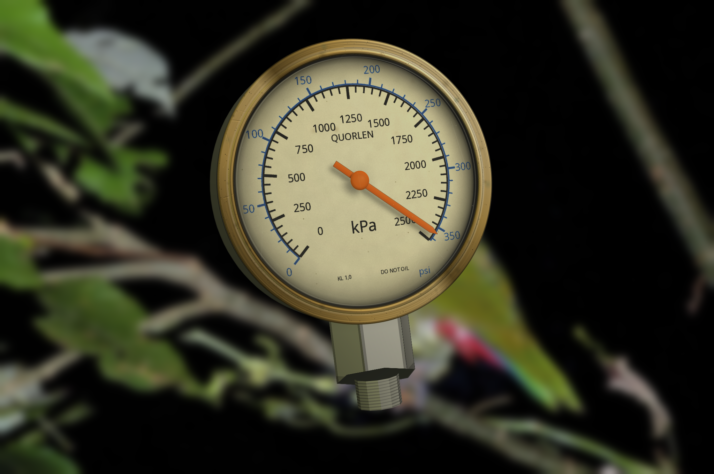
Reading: 2450 kPa
